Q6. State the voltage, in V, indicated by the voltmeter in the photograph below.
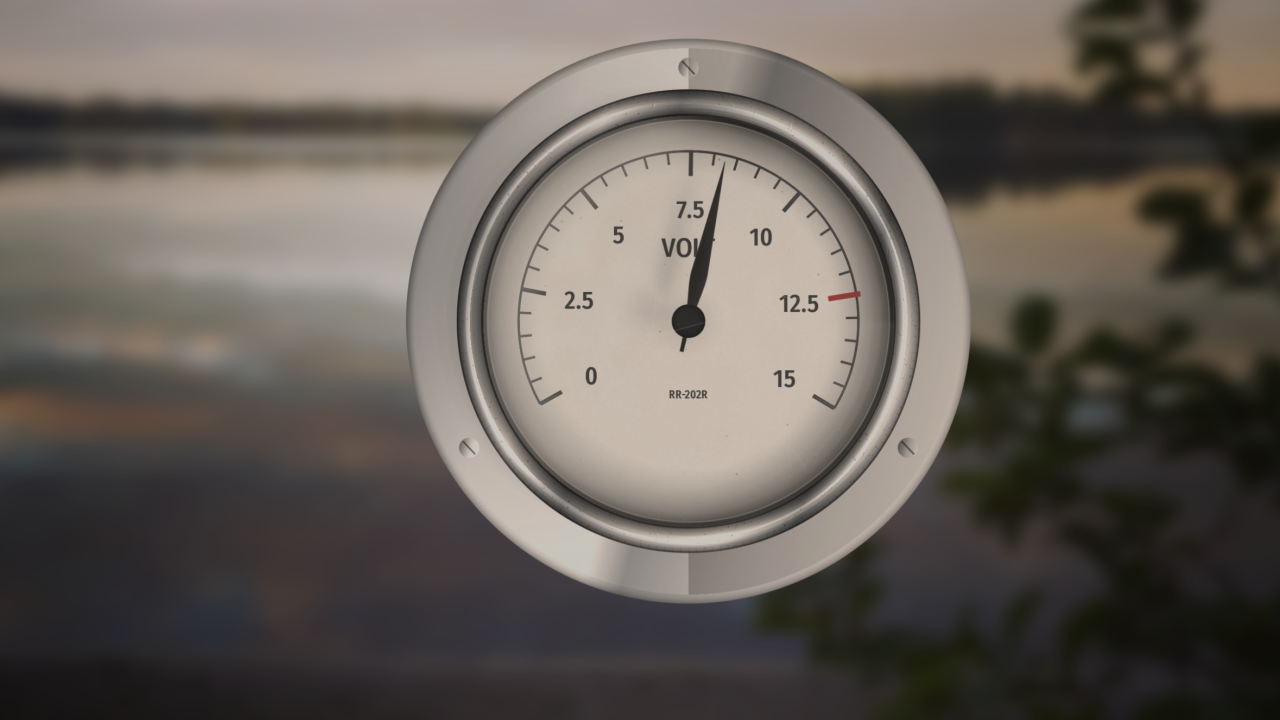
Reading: 8.25 V
